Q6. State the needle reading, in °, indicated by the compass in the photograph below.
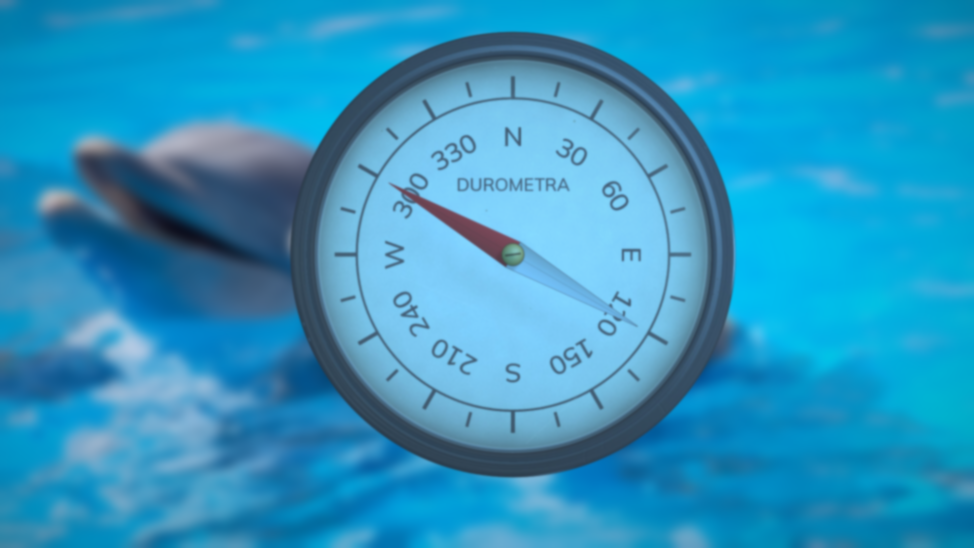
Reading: 300 °
